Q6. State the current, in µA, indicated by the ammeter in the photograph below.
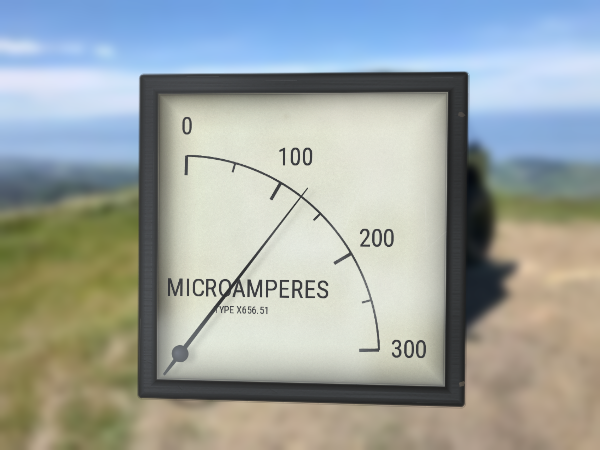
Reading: 125 µA
